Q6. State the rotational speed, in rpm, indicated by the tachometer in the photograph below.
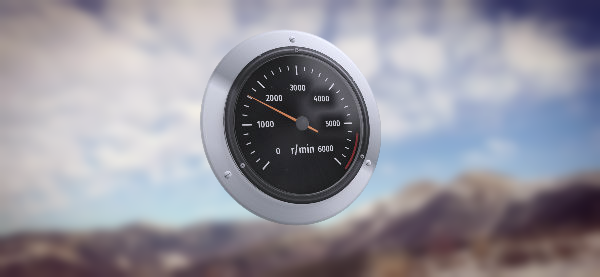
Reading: 1600 rpm
